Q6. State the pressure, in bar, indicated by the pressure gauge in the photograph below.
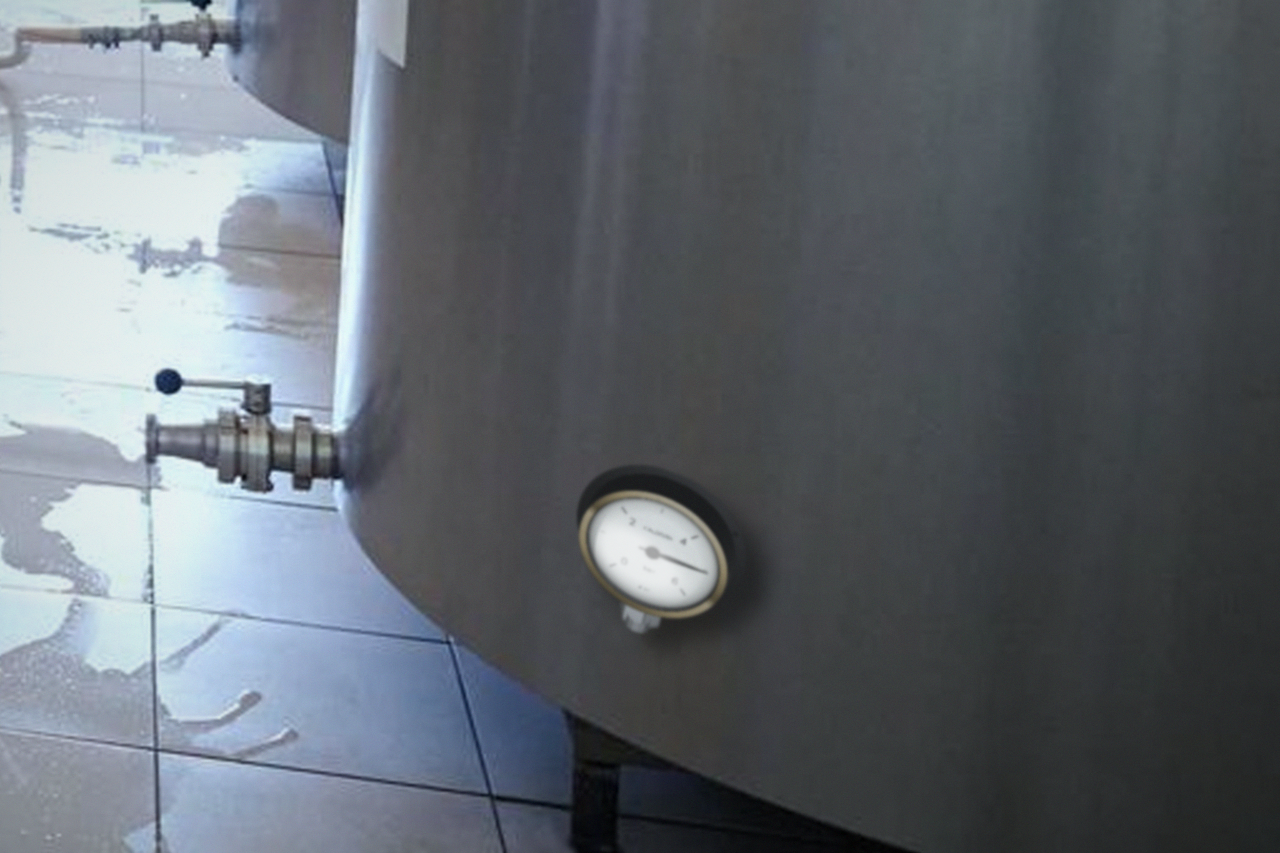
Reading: 5 bar
